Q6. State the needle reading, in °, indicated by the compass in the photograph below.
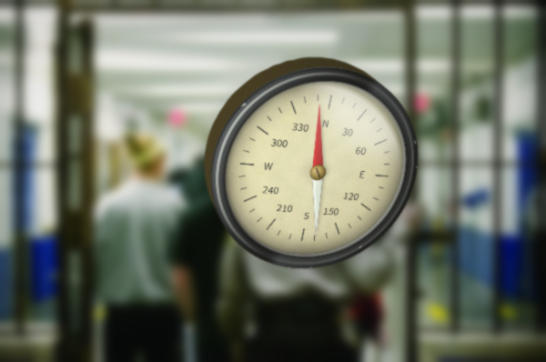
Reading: 350 °
